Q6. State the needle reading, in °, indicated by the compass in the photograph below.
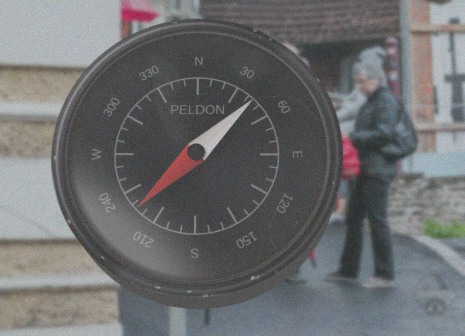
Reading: 225 °
